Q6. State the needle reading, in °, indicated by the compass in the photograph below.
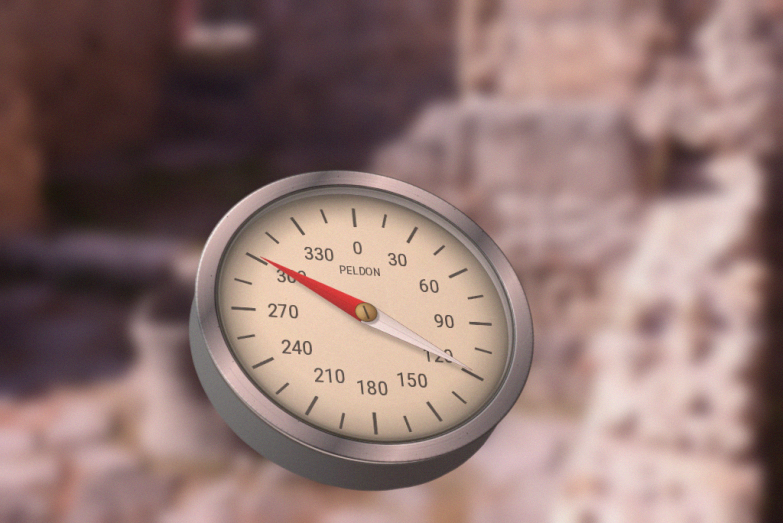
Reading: 300 °
